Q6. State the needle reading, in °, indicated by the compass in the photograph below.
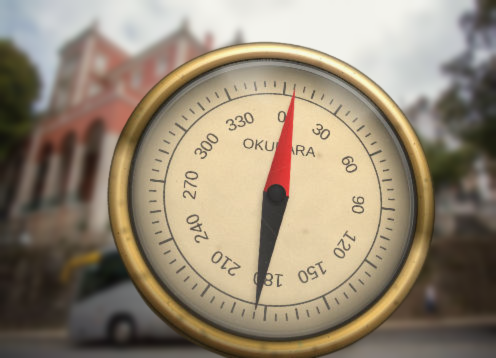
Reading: 5 °
